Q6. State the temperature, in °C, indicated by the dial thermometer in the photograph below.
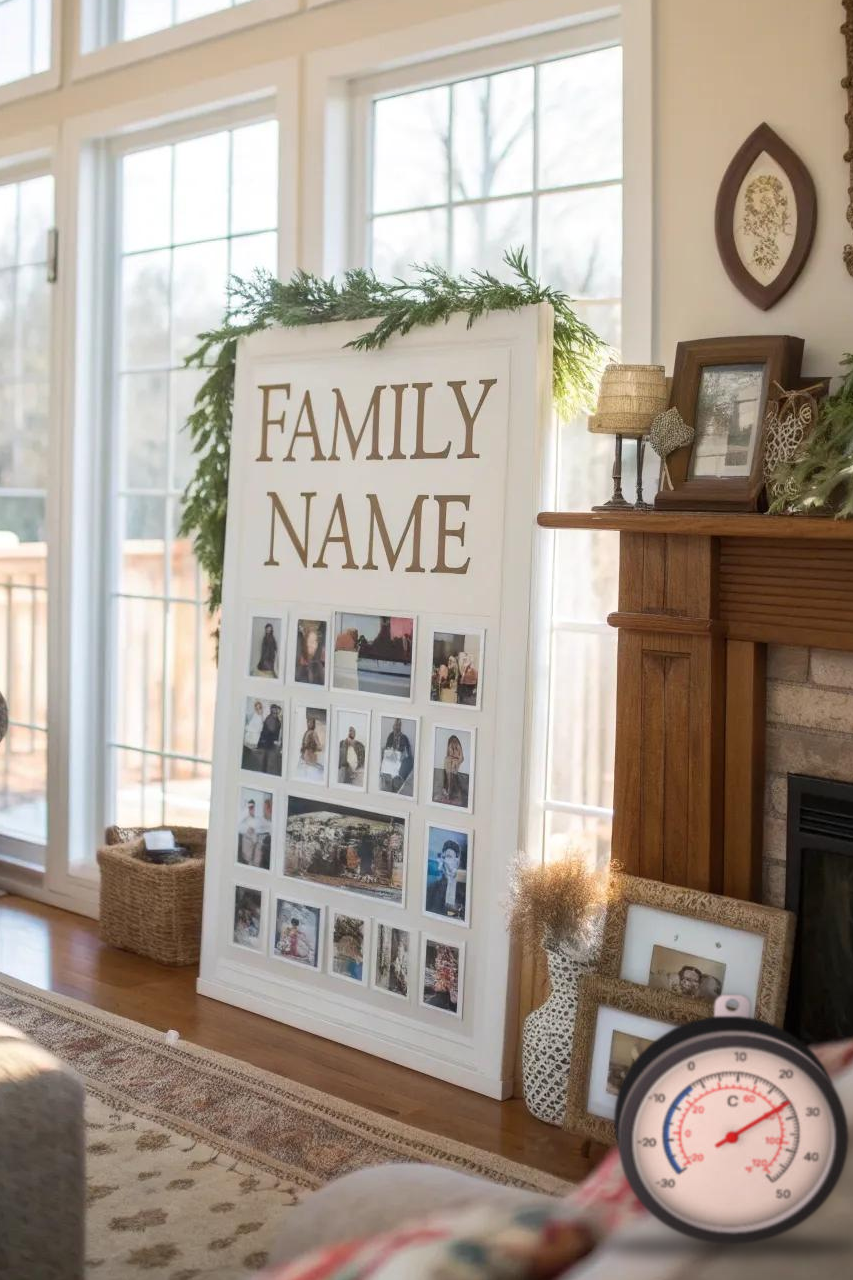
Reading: 25 °C
